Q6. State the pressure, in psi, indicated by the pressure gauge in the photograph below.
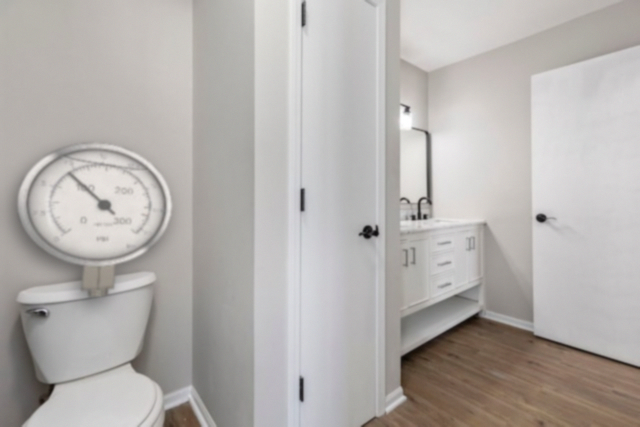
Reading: 100 psi
